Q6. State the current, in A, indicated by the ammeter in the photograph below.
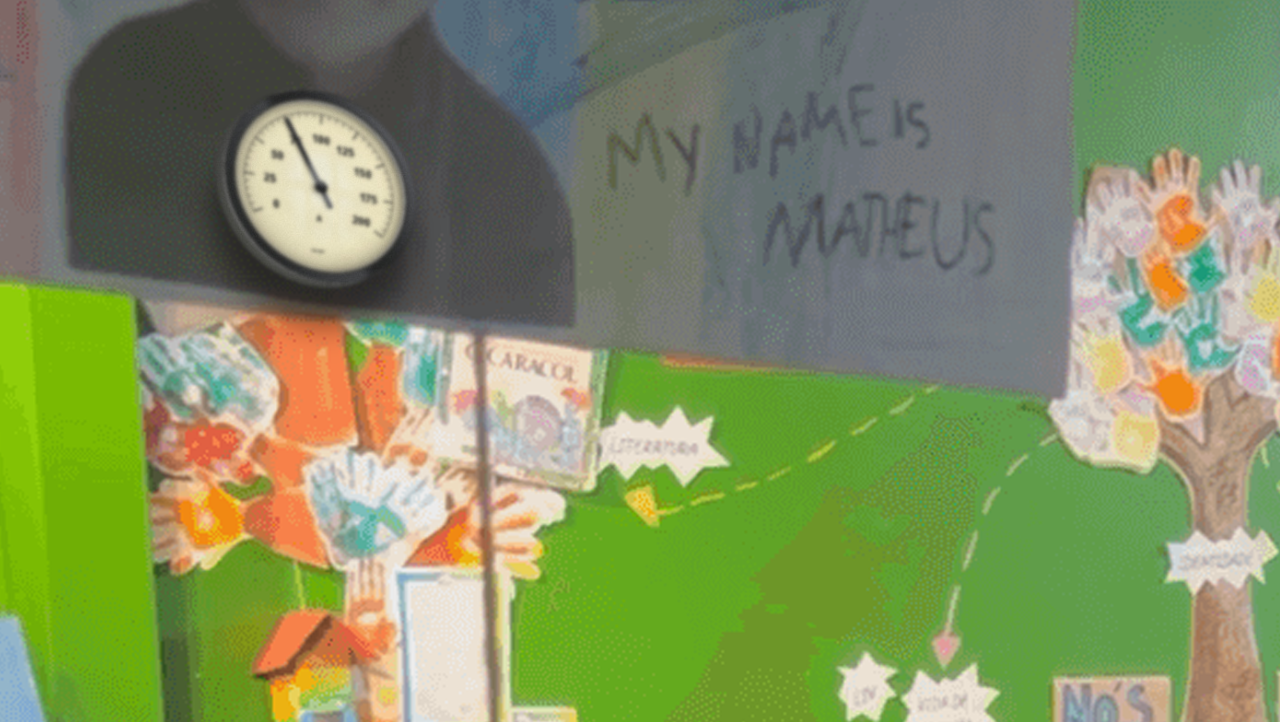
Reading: 75 A
